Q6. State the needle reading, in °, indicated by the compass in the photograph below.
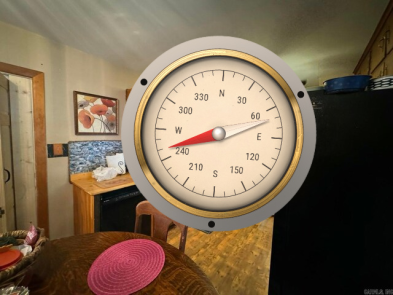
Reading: 250 °
